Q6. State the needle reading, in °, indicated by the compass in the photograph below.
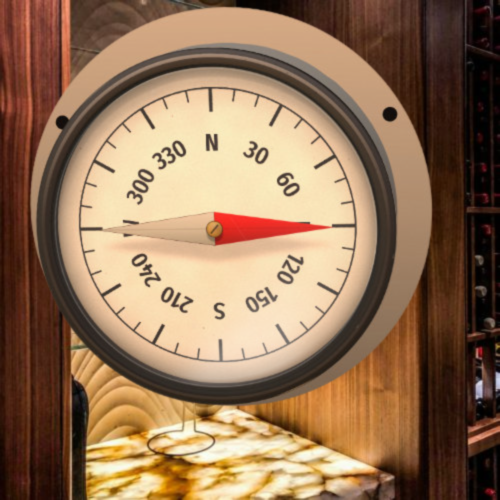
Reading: 90 °
